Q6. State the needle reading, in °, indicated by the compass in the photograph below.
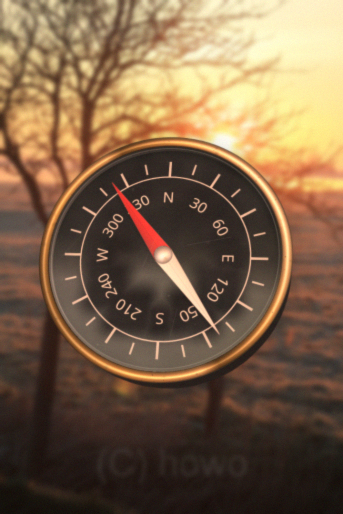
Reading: 322.5 °
